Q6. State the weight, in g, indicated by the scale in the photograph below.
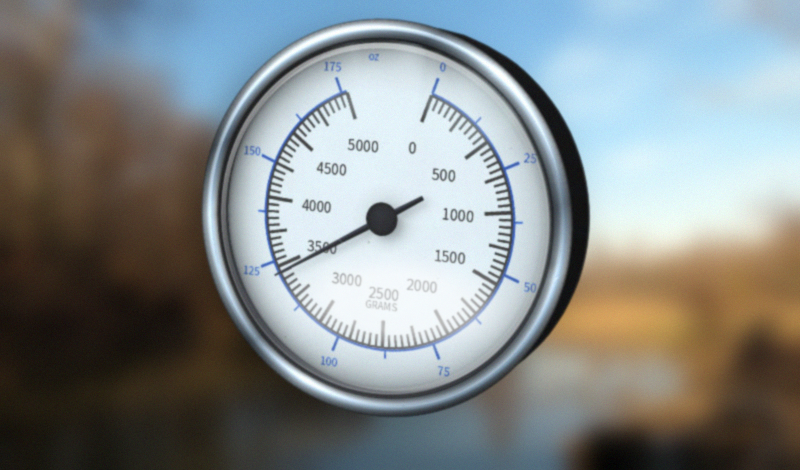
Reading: 3450 g
